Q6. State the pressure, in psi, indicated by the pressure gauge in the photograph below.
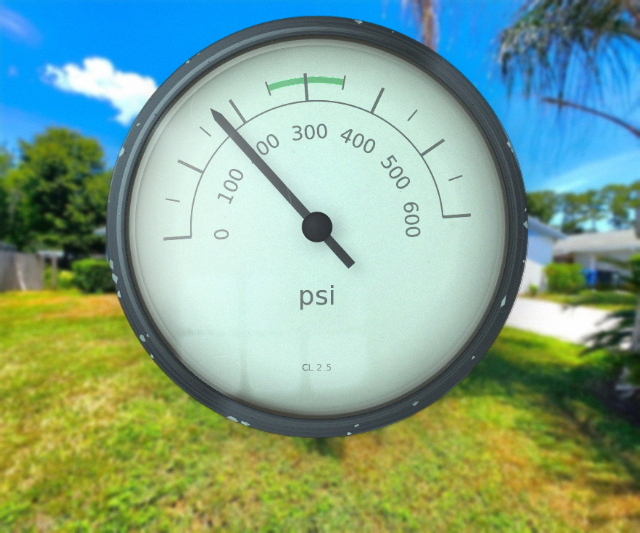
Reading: 175 psi
